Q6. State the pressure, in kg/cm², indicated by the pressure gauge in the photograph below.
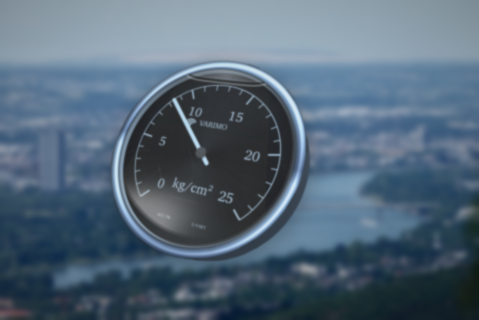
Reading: 8.5 kg/cm²
